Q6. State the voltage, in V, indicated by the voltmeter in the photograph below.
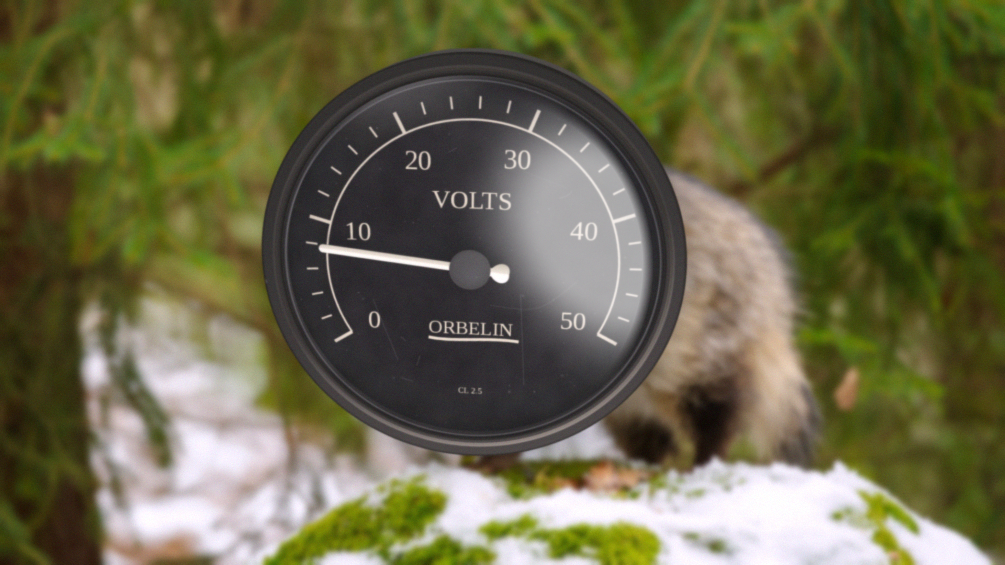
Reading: 8 V
